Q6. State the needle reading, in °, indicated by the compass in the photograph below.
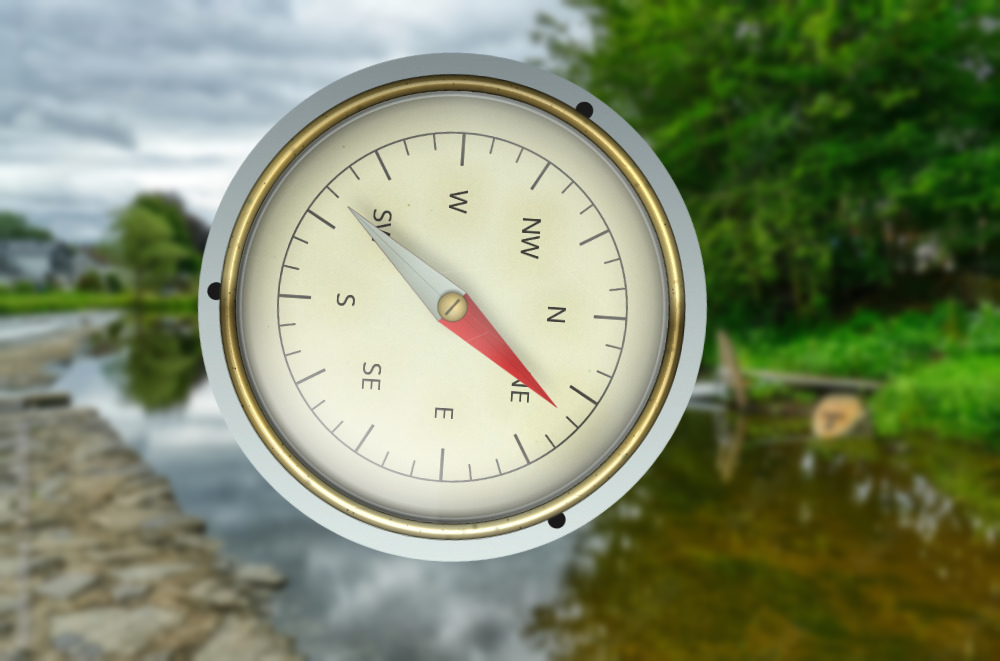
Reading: 40 °
